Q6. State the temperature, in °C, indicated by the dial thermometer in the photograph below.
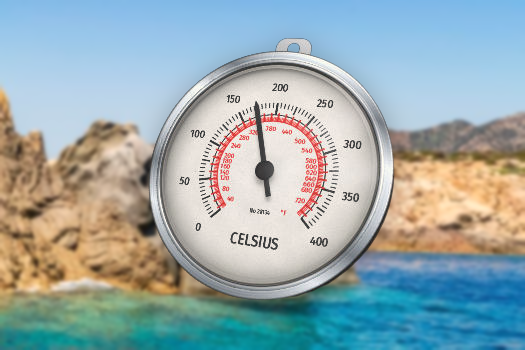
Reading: 175 °C
